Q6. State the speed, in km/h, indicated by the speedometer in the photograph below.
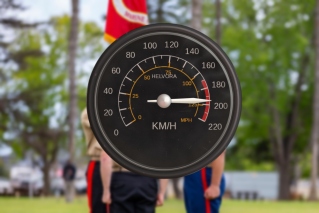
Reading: 195 km/h
